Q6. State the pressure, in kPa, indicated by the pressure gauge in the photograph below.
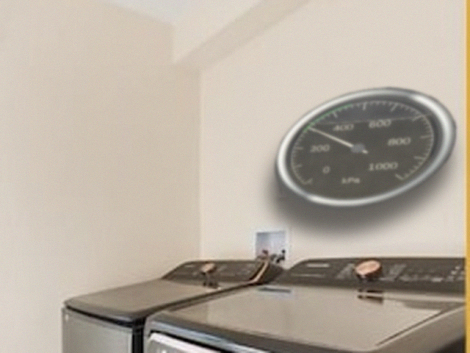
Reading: 300 kPa
